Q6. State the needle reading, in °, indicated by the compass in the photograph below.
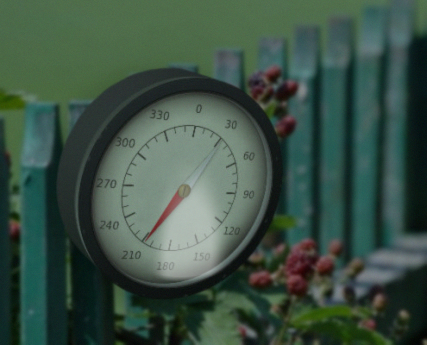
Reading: 210 °
